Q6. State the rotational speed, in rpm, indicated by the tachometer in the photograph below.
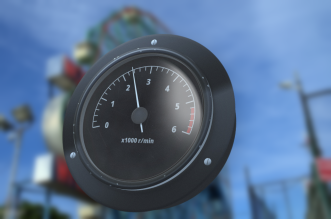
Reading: 2400 rpm
